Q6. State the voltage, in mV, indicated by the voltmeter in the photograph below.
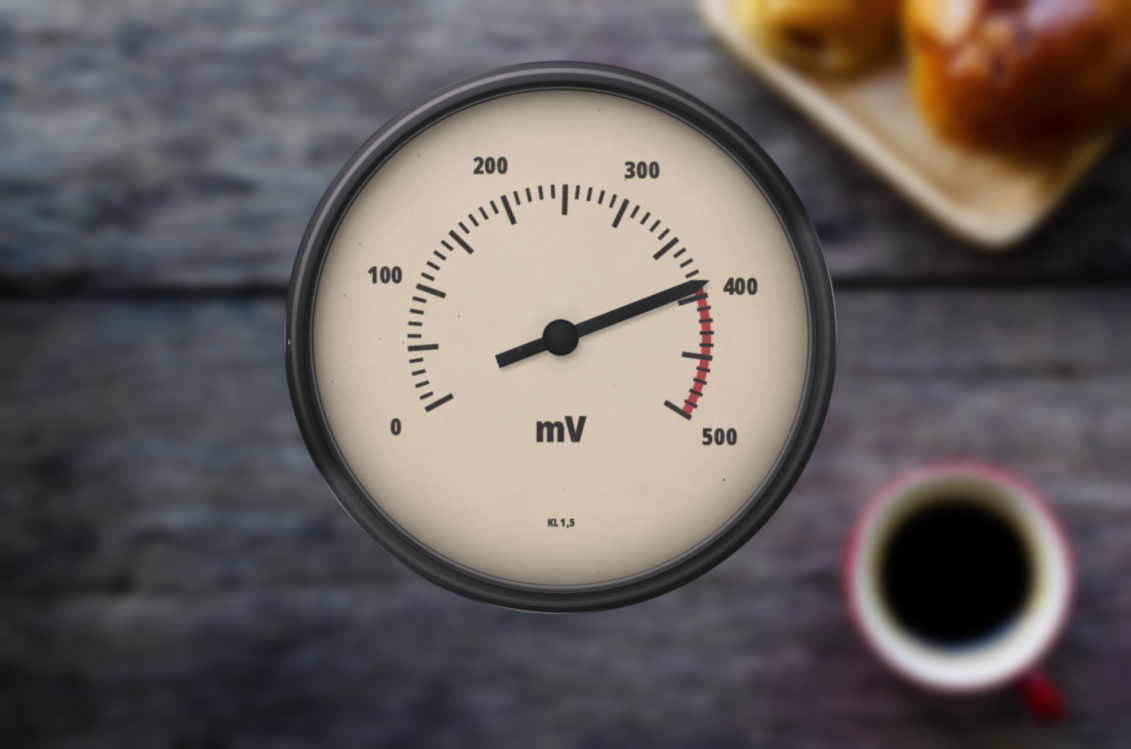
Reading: 390 mV
